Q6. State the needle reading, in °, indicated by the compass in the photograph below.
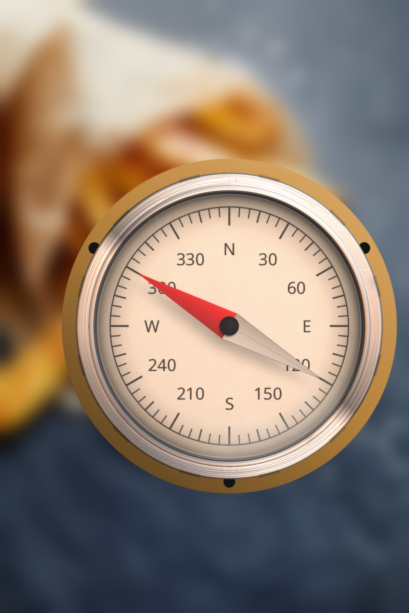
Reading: 300 °
